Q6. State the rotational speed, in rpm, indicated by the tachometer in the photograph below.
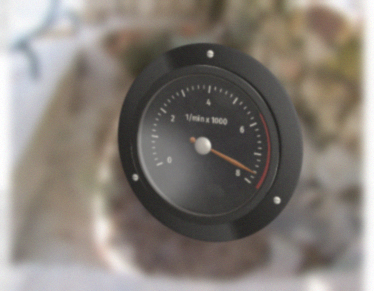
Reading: 7600 rpm
